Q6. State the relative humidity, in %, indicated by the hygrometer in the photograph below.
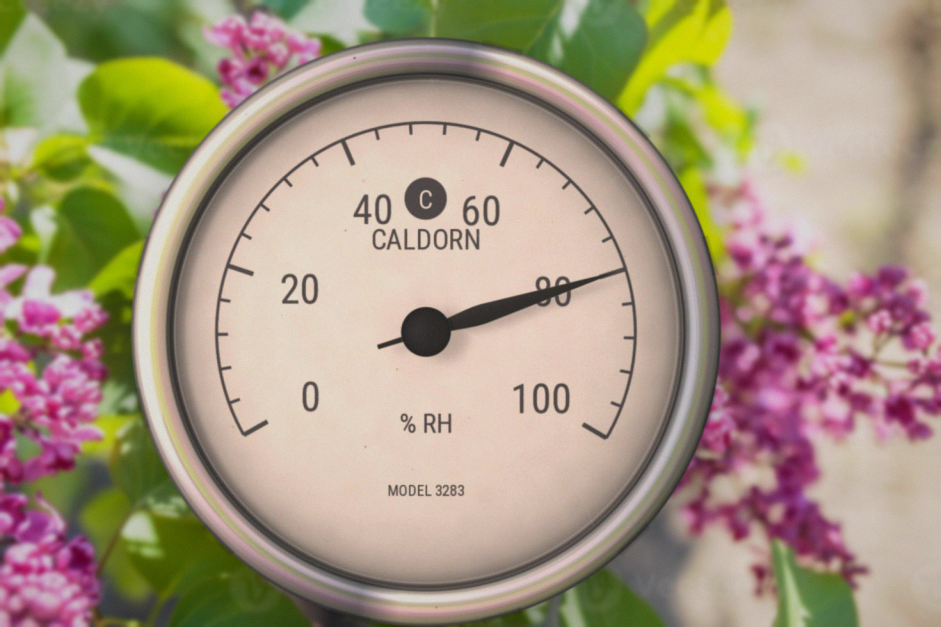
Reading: 80 %
